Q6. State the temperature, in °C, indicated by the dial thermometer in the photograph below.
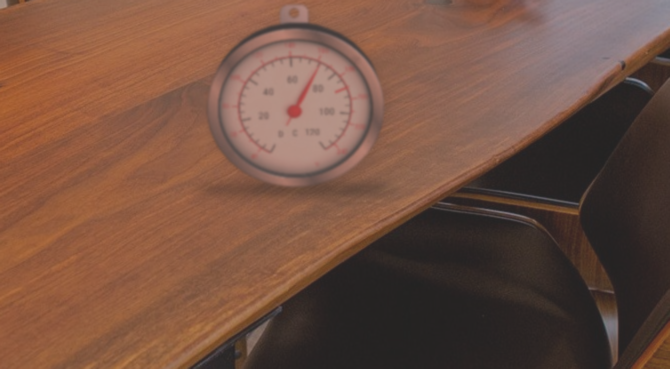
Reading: 72 °C
